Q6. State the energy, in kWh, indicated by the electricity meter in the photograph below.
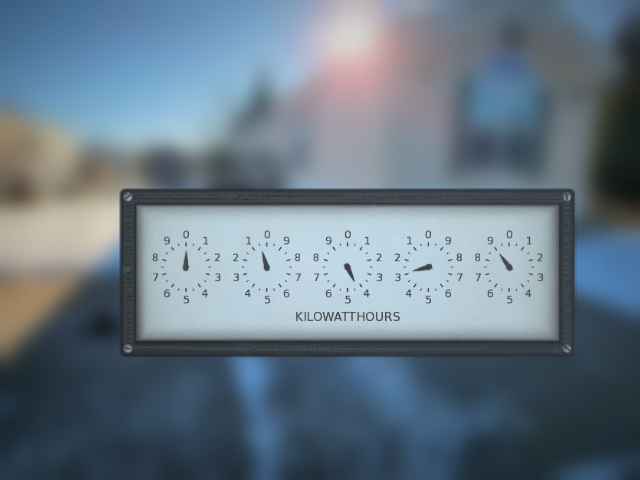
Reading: 429 kWh
